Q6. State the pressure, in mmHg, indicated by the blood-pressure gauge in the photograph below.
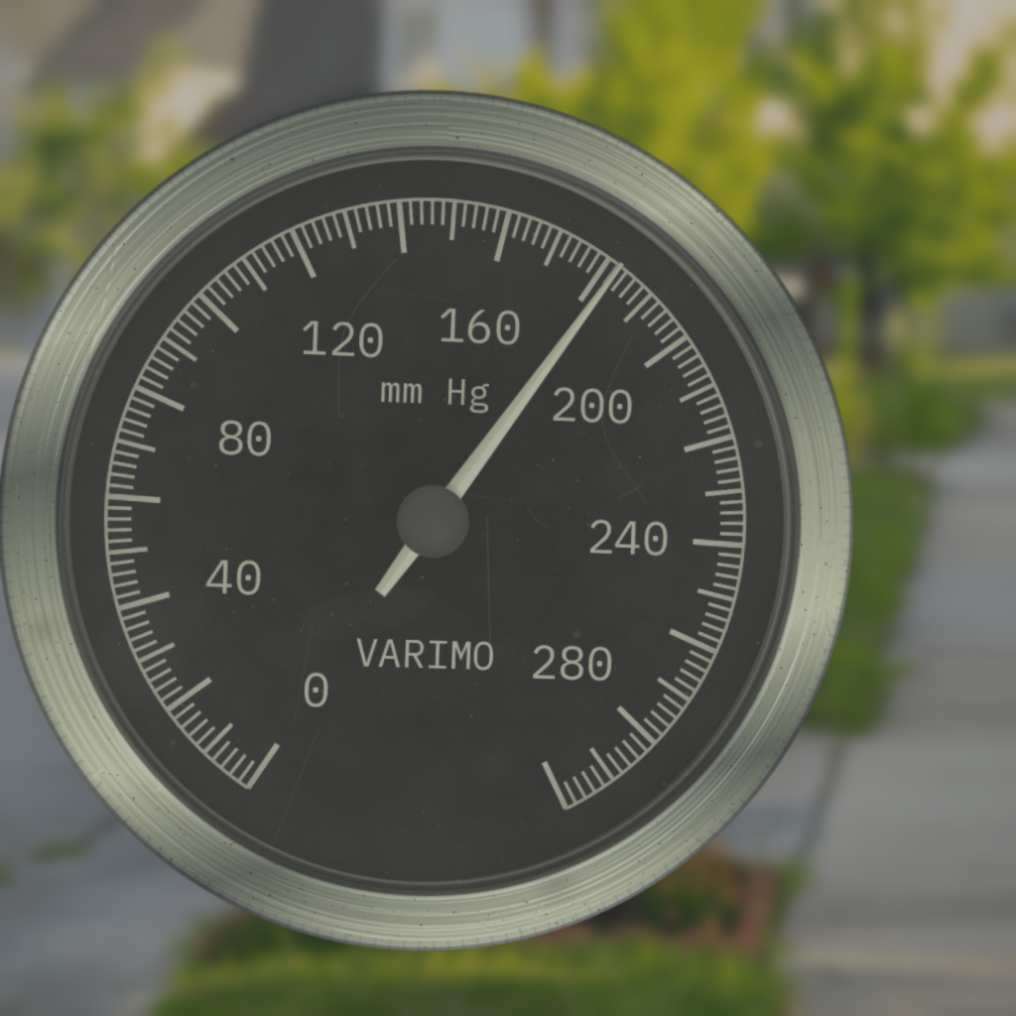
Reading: 182 mmHg
